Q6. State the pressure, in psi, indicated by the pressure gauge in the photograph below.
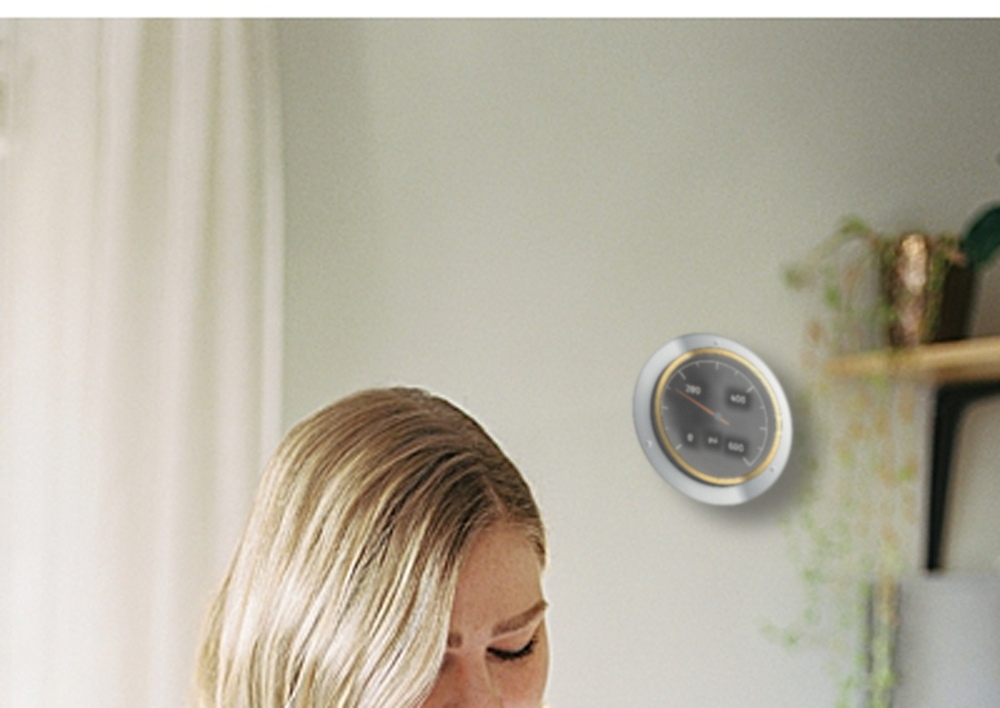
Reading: 150 psi
